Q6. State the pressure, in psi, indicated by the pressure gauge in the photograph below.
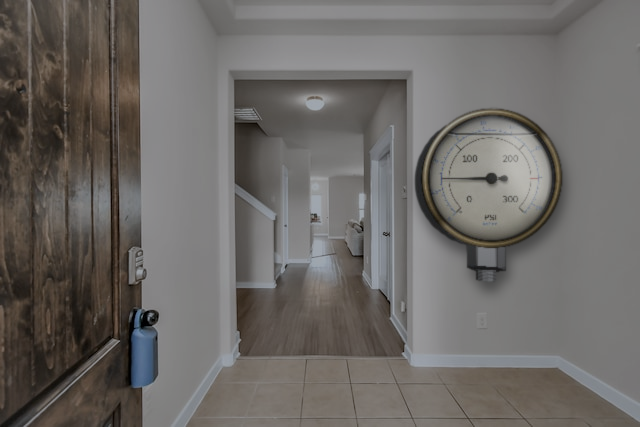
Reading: 50 psi
